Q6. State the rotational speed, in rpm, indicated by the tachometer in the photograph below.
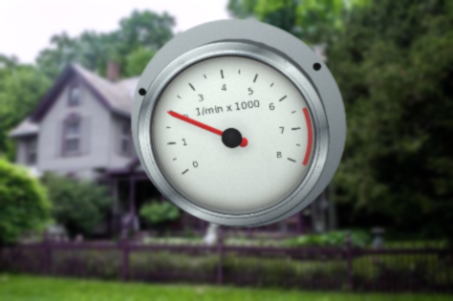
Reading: 2000 rpm
